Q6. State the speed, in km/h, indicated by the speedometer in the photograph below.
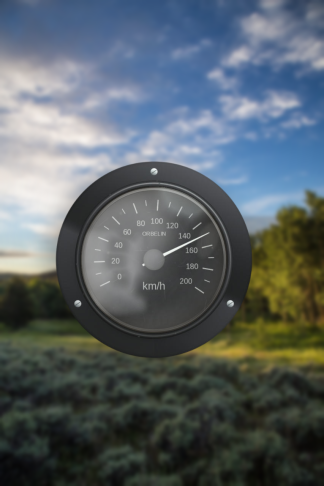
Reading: 150 km/h
